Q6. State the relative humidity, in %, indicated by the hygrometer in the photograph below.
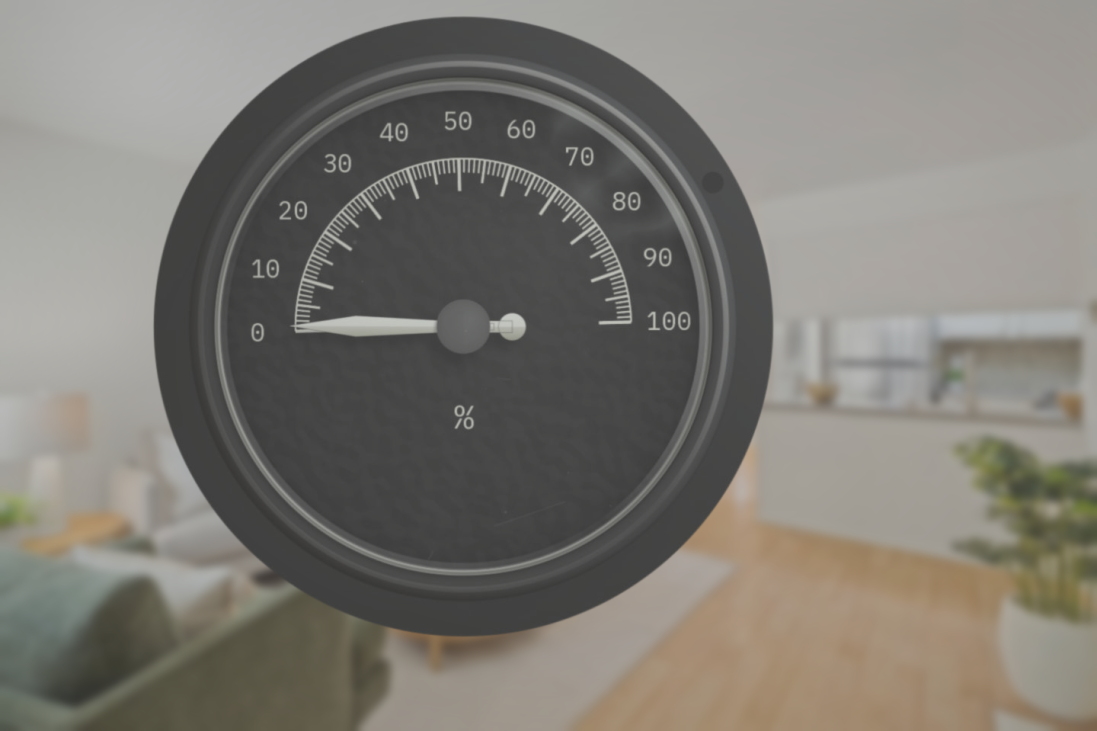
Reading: 1 %
